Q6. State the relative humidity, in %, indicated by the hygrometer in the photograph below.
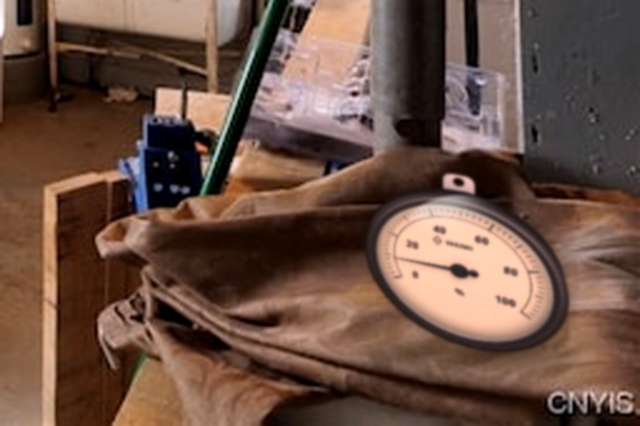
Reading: 10 %
